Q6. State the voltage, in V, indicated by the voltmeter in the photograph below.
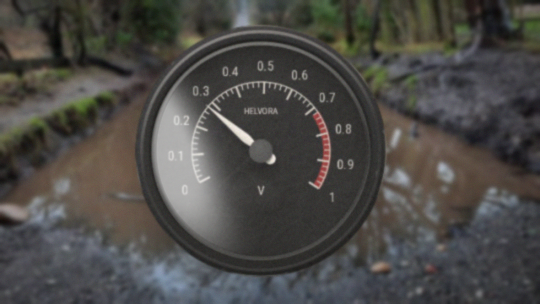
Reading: 0.28 V
